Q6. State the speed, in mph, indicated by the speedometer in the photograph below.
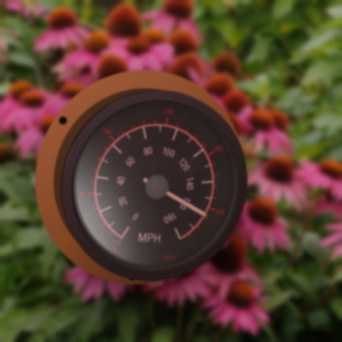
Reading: 160 mph
